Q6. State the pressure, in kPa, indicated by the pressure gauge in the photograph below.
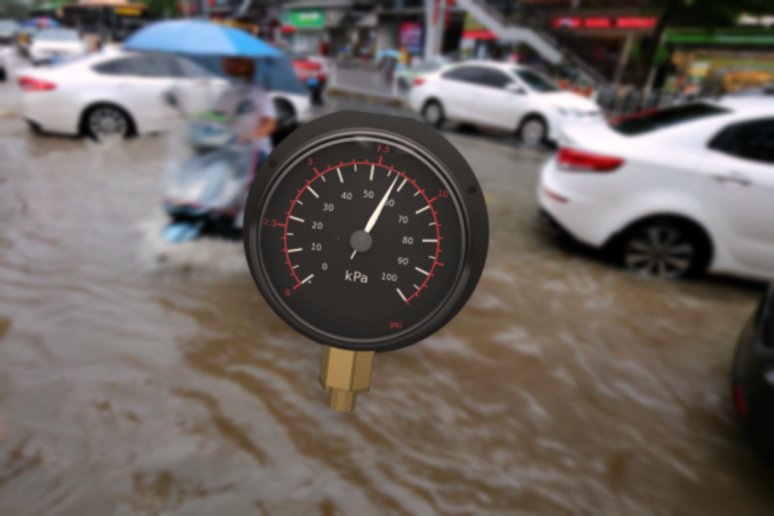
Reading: 57.5 kPa
